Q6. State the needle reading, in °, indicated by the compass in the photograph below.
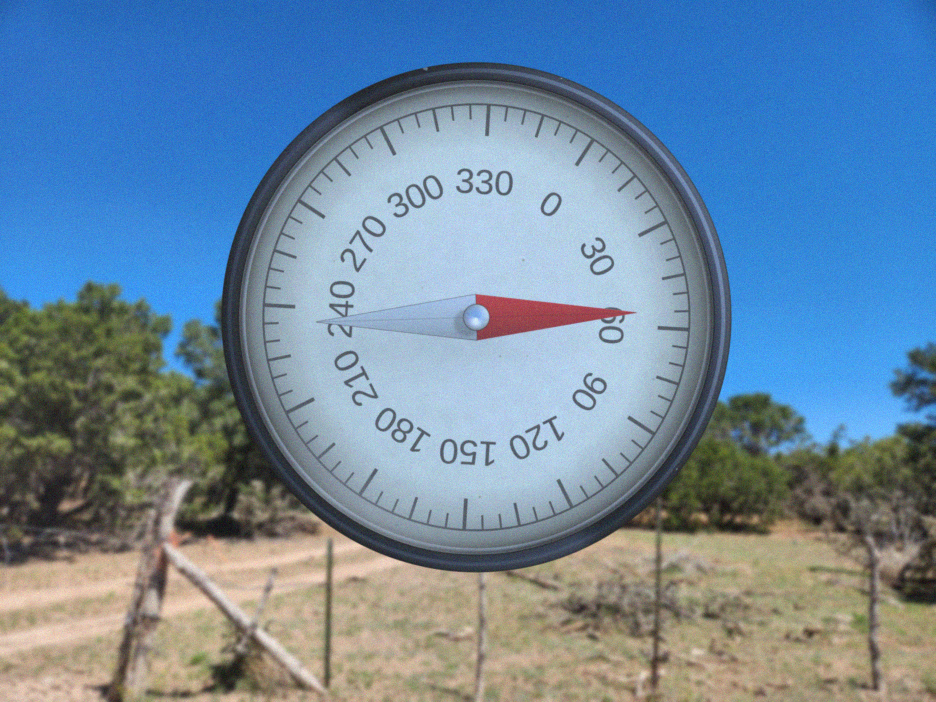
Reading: 55 °
